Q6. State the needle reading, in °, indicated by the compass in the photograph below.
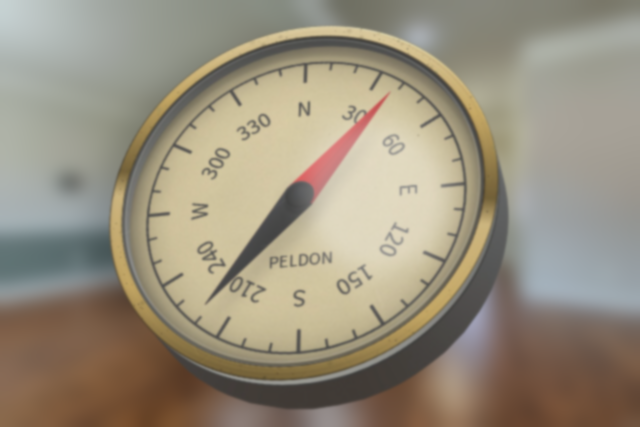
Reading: 40 °
